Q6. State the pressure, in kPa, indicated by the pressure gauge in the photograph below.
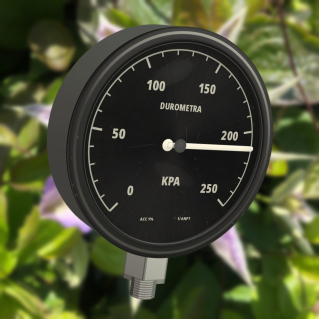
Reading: 210 kPa
